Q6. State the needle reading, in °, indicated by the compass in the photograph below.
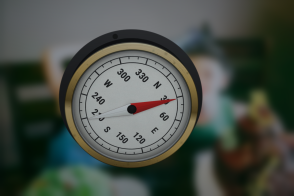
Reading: 30 °
